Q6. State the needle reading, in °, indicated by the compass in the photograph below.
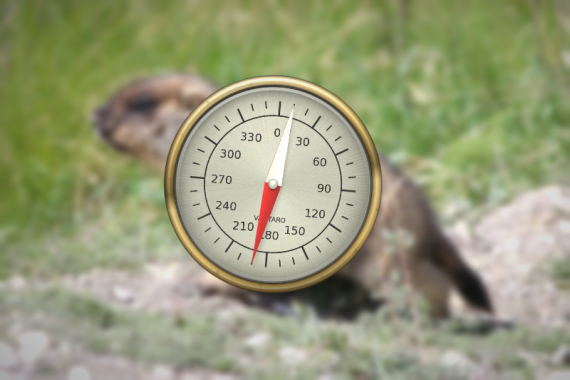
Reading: 190 °
